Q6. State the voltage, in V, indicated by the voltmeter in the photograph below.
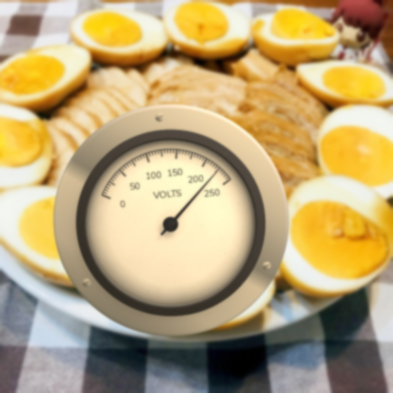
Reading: 225 V
